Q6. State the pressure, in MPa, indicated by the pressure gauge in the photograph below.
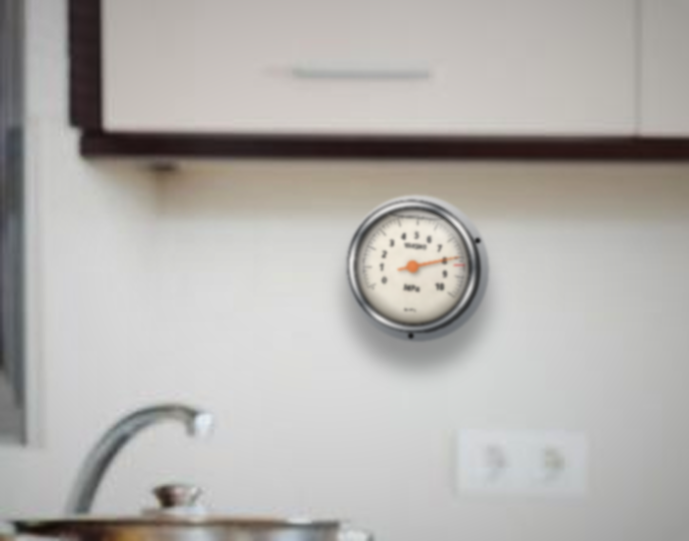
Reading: 8 MPa
